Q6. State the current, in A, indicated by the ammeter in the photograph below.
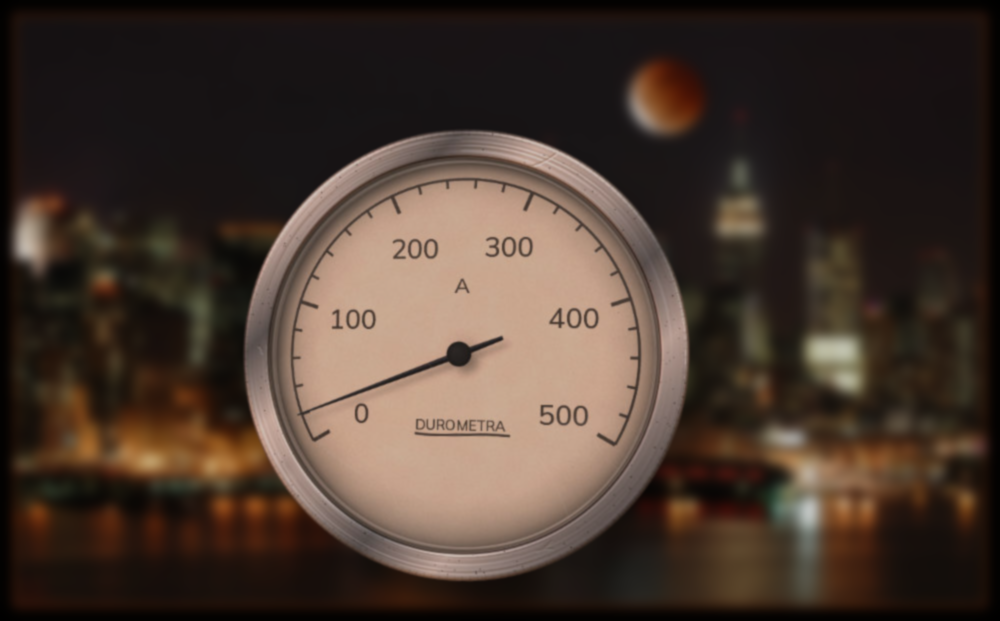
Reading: 20 A
